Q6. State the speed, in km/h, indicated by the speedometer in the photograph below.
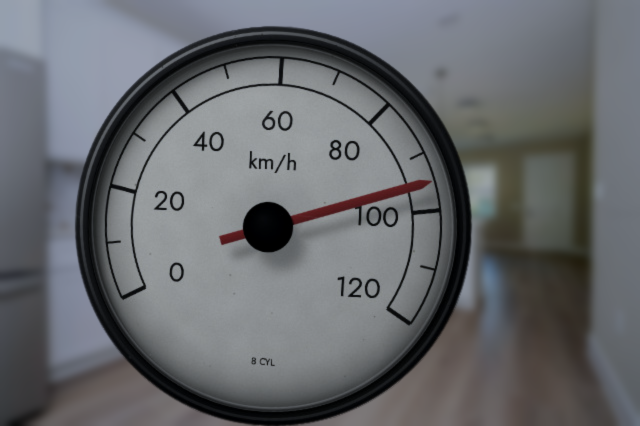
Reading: 95 km/h
